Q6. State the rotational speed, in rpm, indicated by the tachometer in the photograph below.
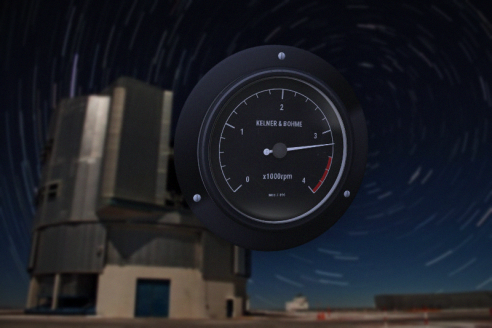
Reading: 3200 rpm
